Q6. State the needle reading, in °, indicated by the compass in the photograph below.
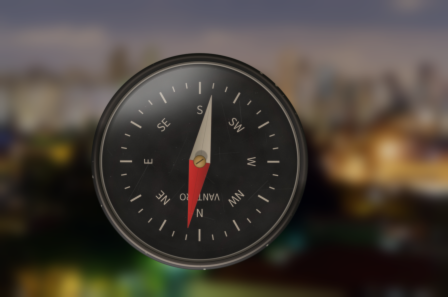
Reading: 10 °
